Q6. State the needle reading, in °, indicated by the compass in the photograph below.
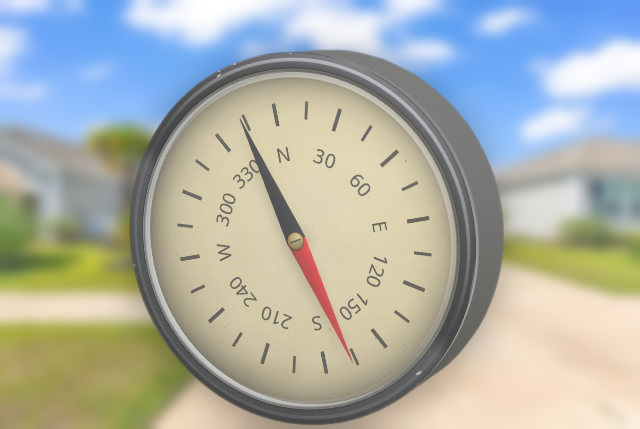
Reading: 165 °
